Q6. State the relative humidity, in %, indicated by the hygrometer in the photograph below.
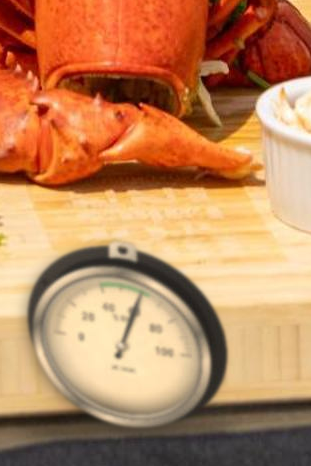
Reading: 60 %
